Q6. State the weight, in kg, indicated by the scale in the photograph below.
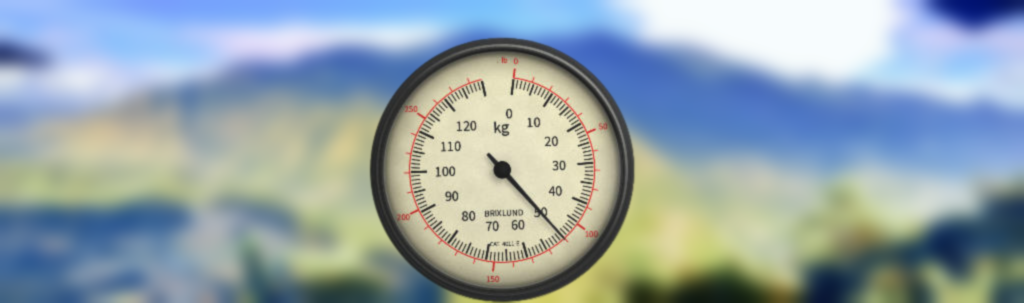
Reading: 50 kg
